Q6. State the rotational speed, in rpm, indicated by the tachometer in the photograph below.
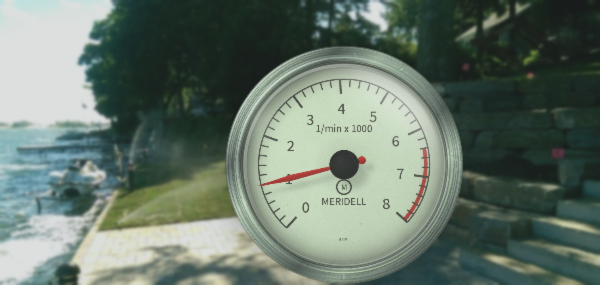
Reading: 1000 rpm
